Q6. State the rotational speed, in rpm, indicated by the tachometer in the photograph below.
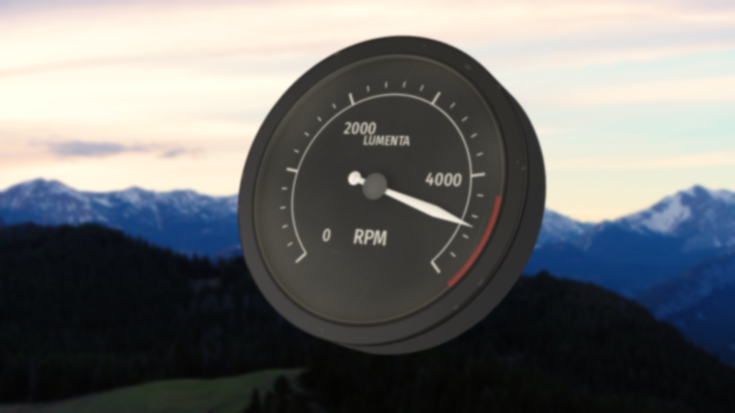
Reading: 4500 rpm
